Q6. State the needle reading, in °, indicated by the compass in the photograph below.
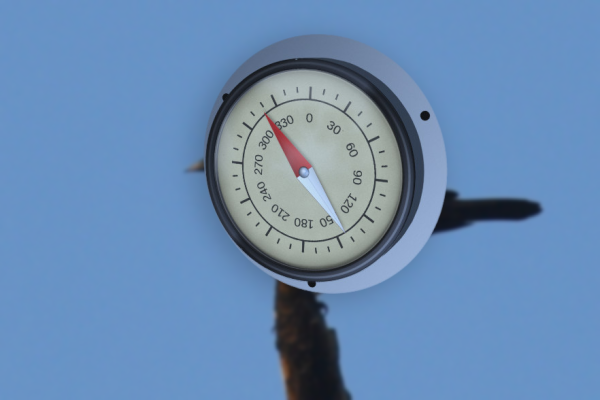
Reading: 320 °
